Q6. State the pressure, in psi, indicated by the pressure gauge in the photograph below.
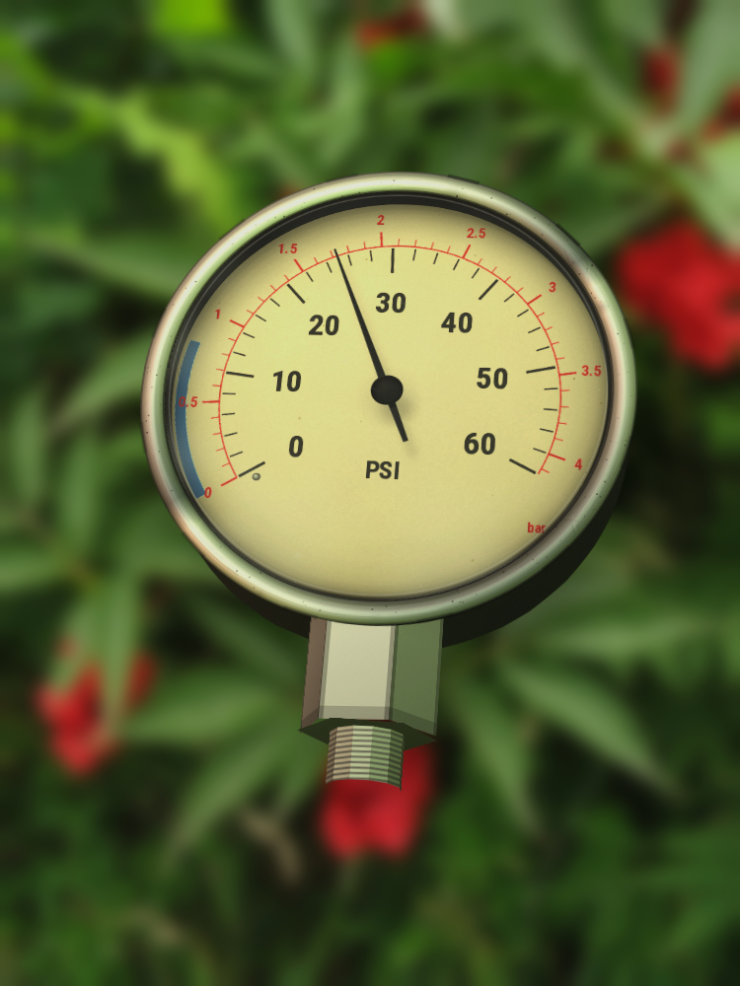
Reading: 25 psi
